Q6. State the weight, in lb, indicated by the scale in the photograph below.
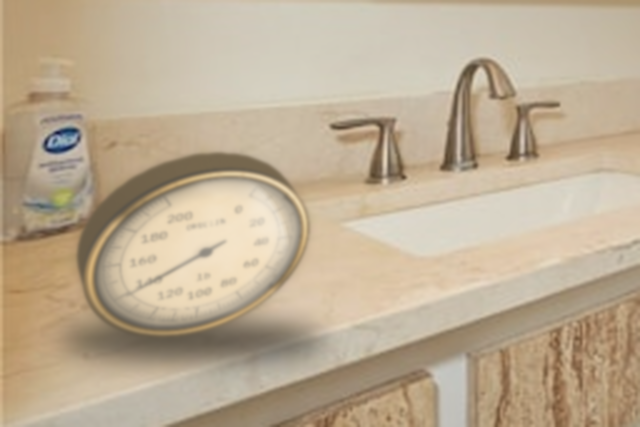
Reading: 140 lb
